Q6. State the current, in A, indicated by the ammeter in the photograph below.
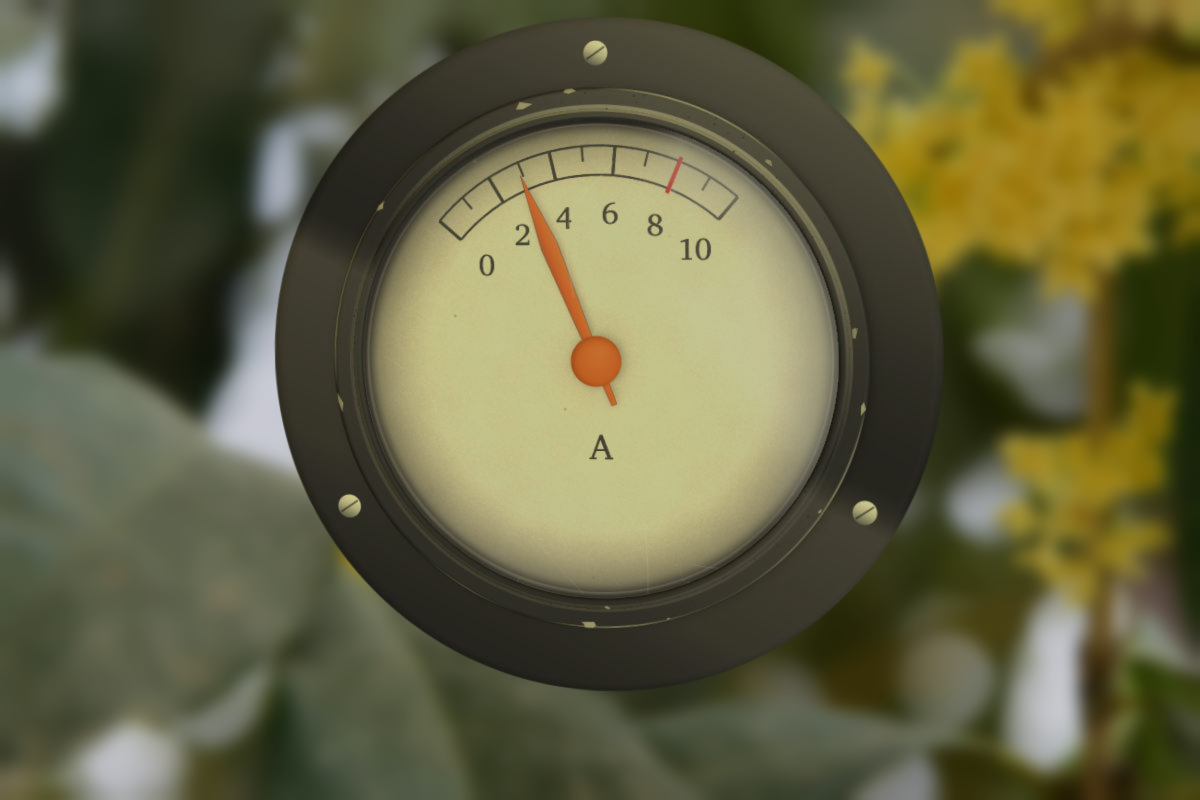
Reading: 3 A
